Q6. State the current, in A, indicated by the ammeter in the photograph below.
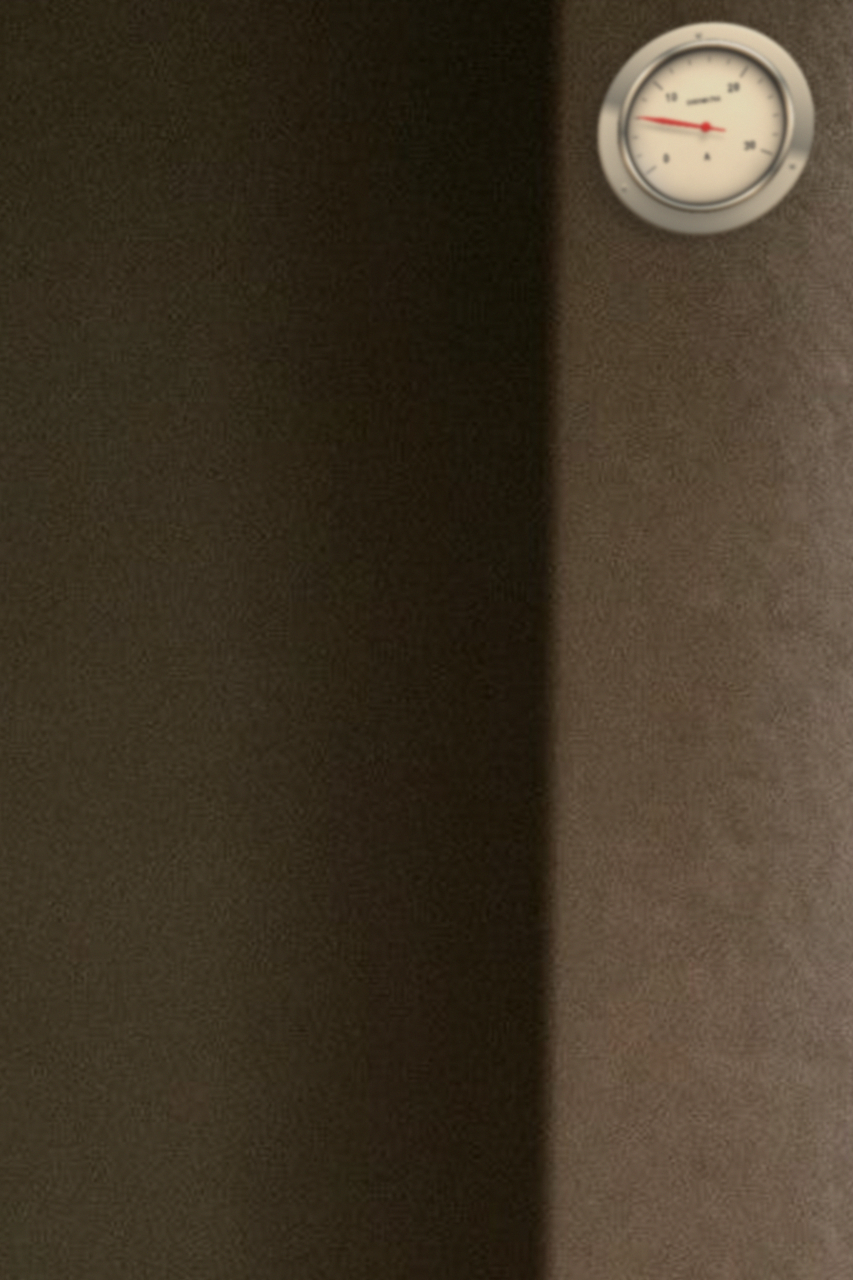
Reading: 6 A
